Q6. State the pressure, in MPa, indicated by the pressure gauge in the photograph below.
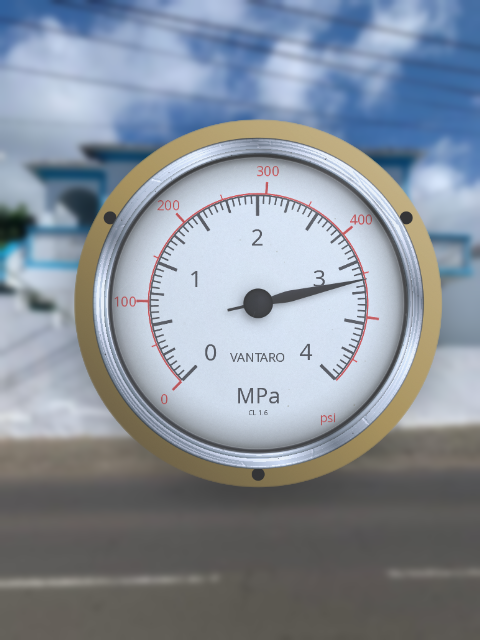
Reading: 3.15 MPa
